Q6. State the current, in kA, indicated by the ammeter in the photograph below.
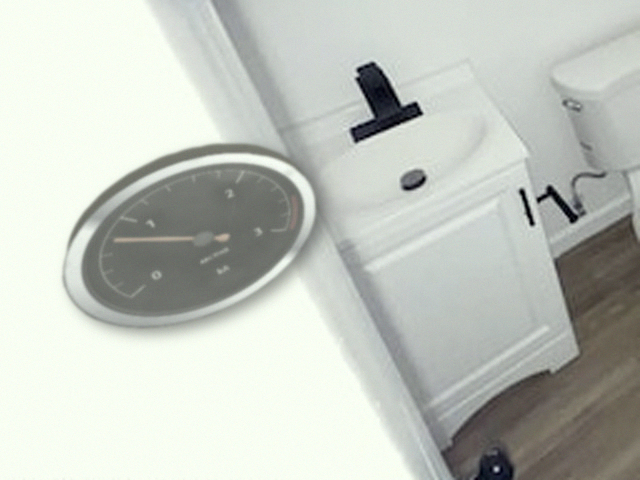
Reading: 0.8 kA
